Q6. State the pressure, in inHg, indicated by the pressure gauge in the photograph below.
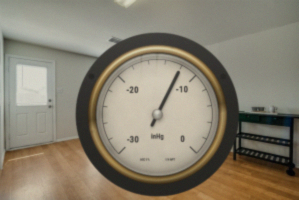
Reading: -12 inHg
